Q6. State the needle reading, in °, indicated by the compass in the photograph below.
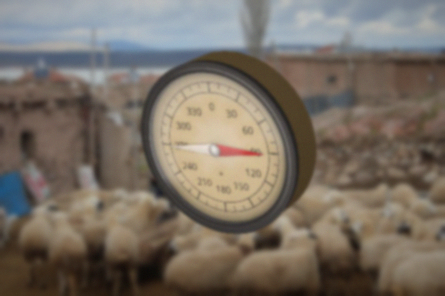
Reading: 90 °
